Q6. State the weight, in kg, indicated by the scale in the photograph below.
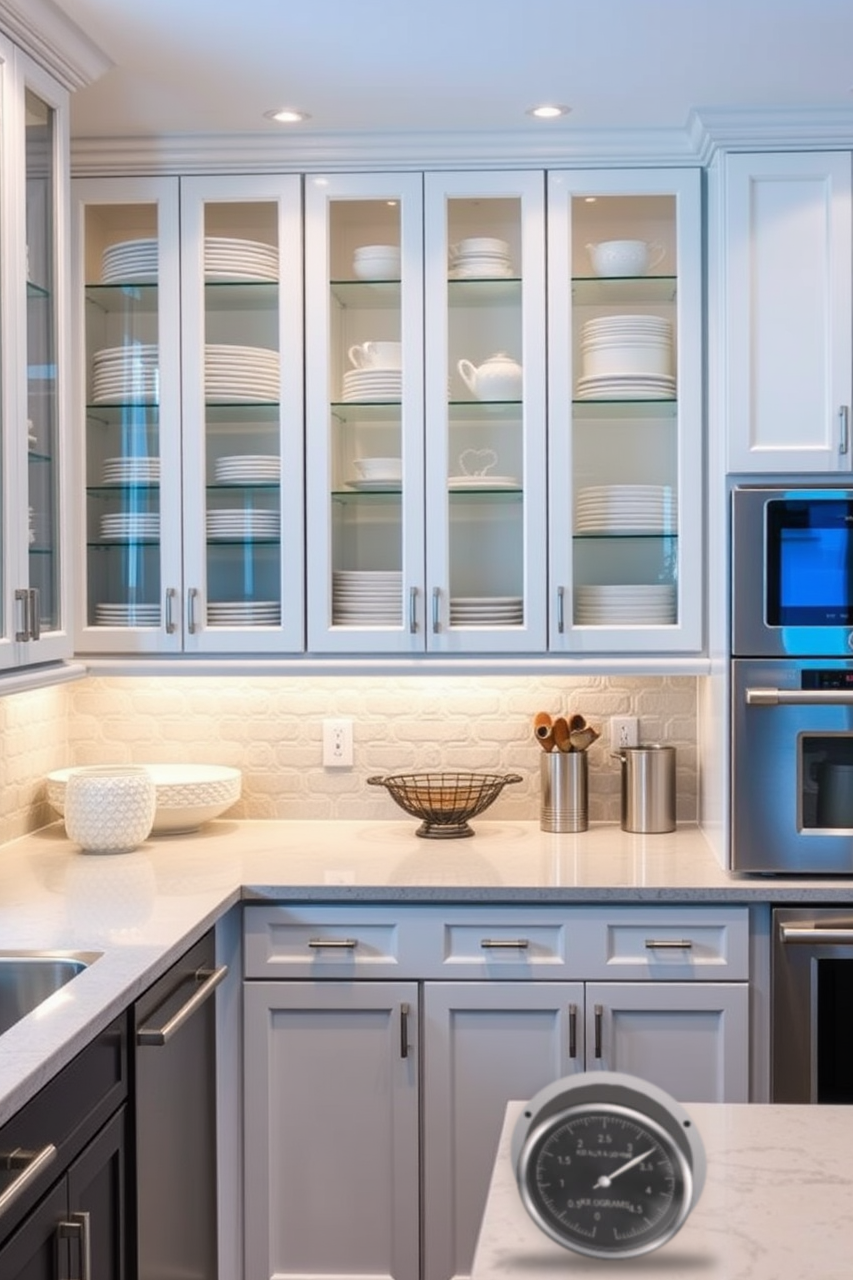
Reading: 3.25 kg
